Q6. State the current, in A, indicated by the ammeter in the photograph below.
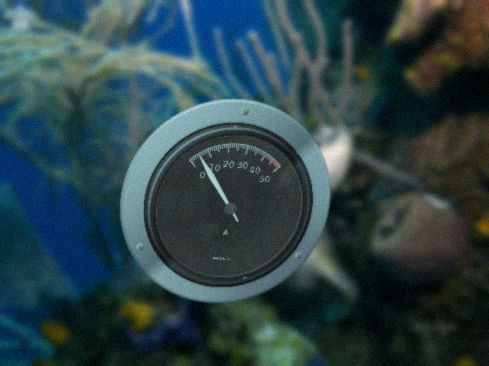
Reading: 5 A
